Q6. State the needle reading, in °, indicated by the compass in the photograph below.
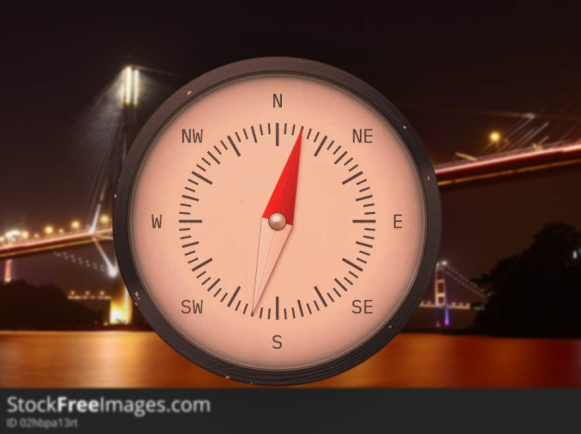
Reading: 15 °
